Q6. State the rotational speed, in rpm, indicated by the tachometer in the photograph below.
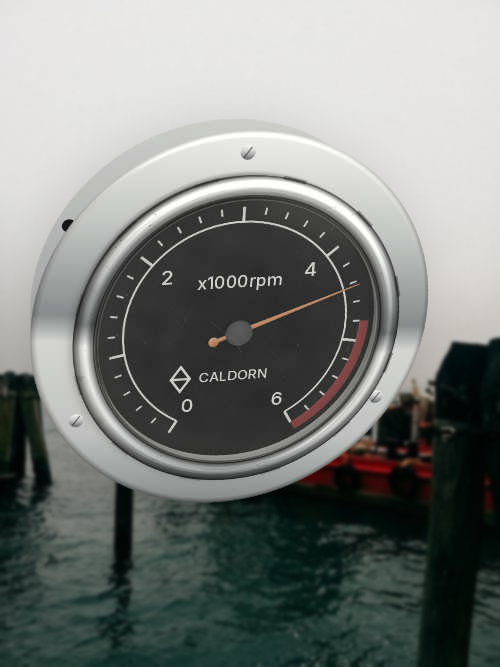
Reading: 4400 rpm
